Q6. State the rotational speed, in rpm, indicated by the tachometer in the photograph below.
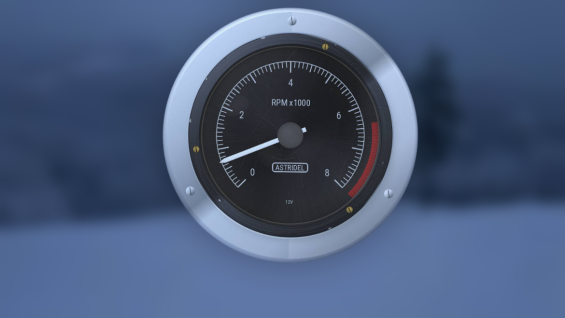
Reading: 700 rpm
